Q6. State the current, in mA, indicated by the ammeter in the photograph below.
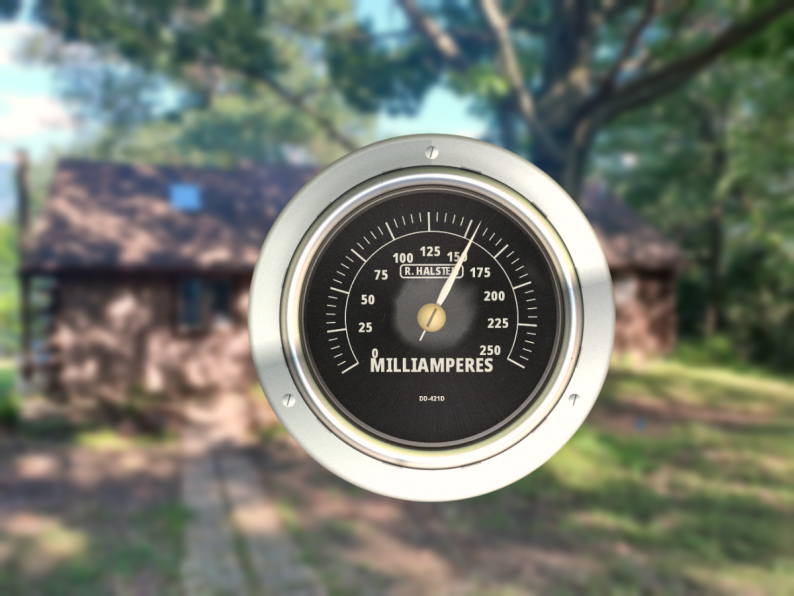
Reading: 155 mA
